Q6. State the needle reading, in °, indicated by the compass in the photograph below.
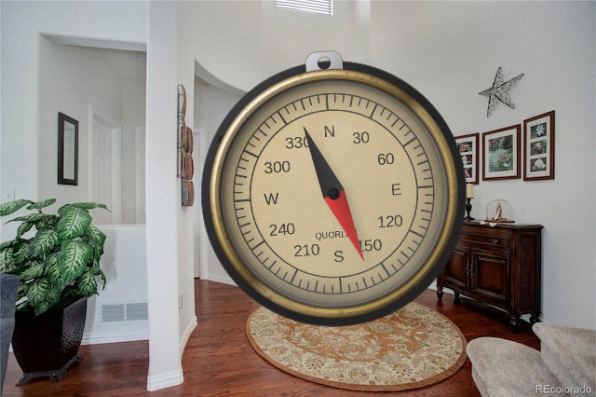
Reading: 160 °
